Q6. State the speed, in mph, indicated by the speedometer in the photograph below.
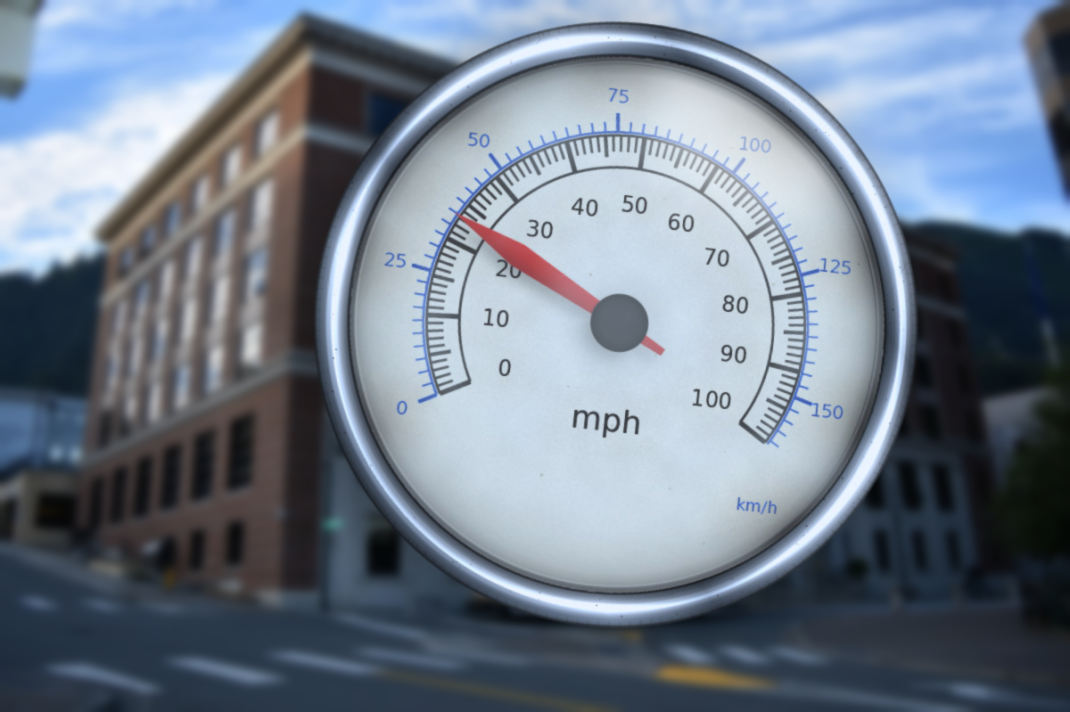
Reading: 23 mph
